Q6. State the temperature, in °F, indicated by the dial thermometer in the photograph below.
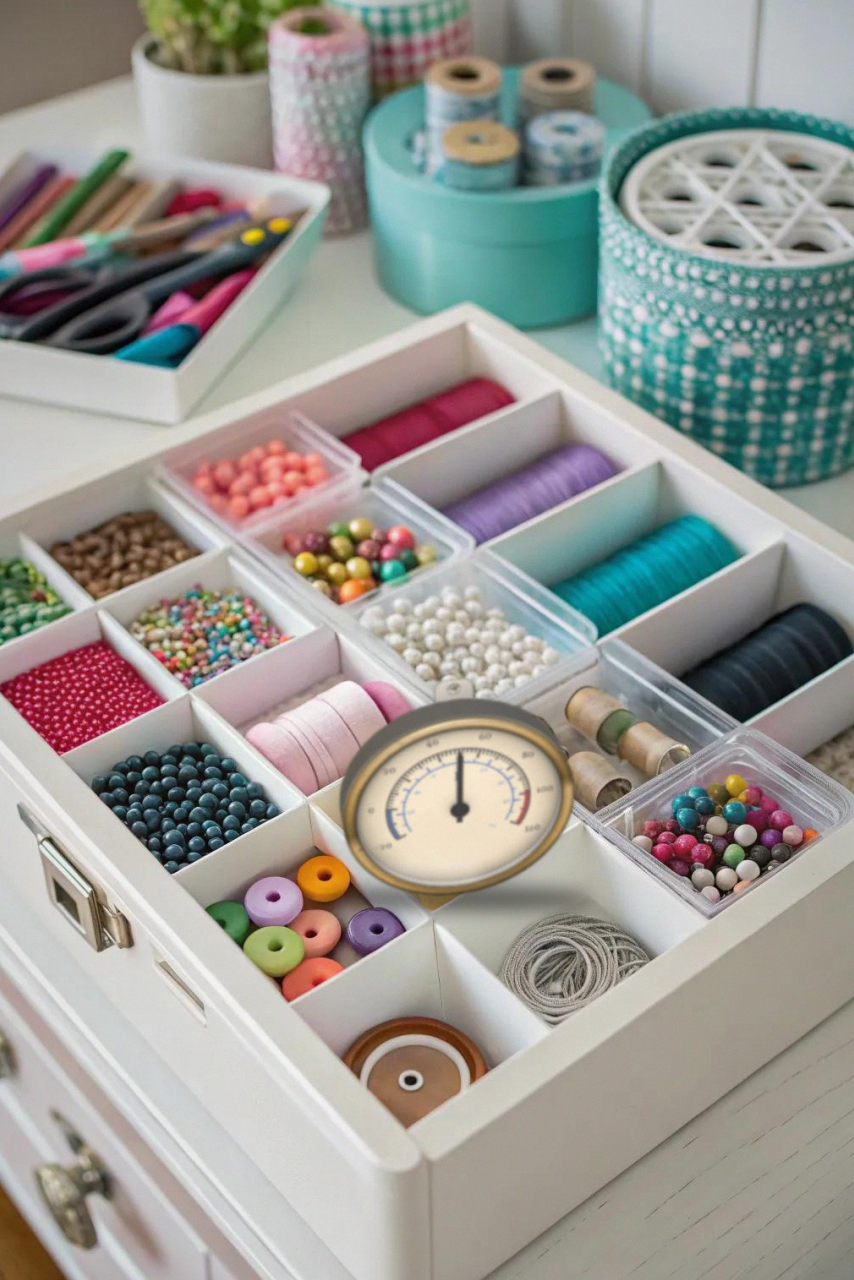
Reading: 50 °F
